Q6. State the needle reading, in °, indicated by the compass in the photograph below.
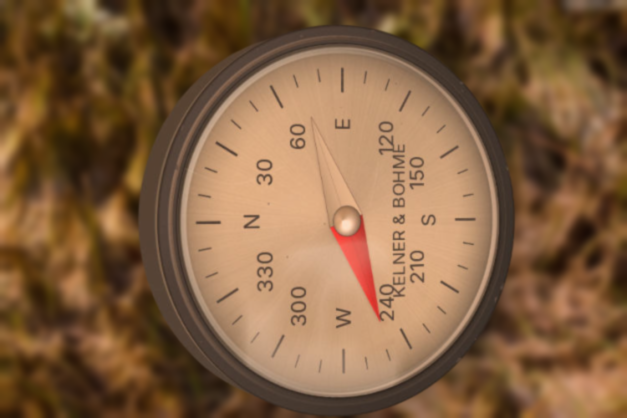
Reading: 250 °
